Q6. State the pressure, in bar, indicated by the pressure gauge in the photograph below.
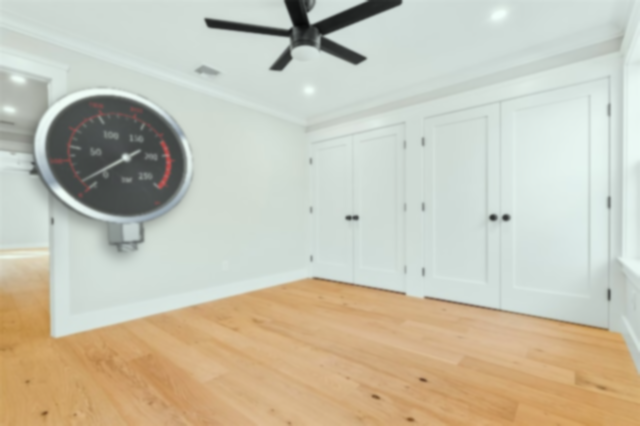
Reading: 10 bar
